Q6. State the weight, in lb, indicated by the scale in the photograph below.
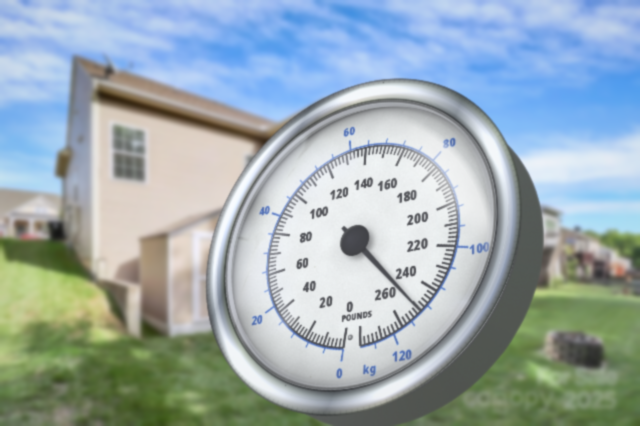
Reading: 250 lb
